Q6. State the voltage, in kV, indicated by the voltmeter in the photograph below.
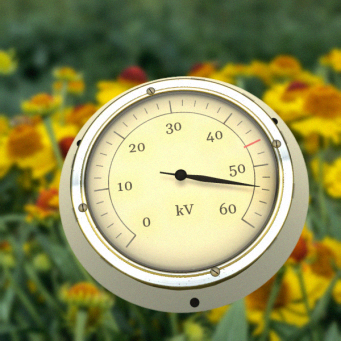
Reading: 54 kV
